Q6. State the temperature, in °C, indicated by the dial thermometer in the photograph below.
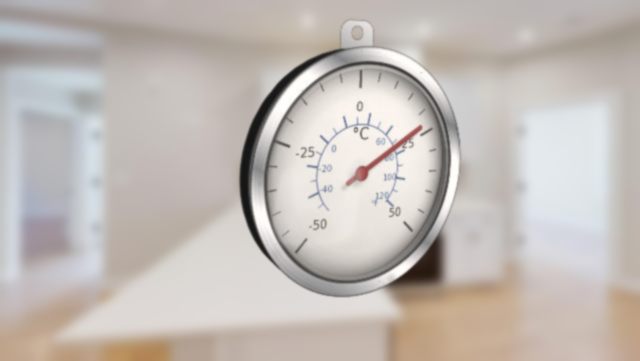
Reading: 22.5 °C
